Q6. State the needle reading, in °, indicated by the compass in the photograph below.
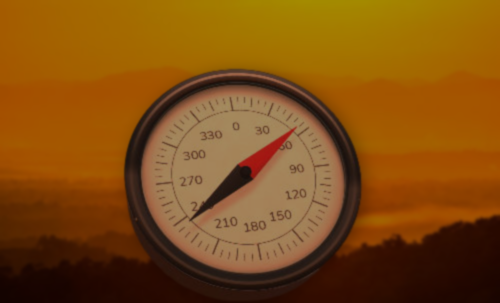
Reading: 55 °
